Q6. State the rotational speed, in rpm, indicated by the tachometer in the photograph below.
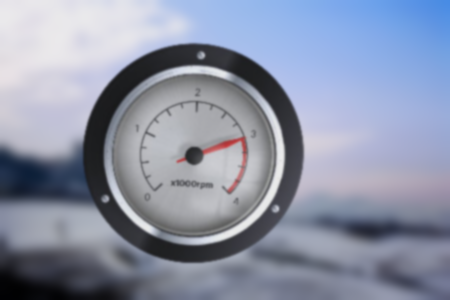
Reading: 3000 rpm
